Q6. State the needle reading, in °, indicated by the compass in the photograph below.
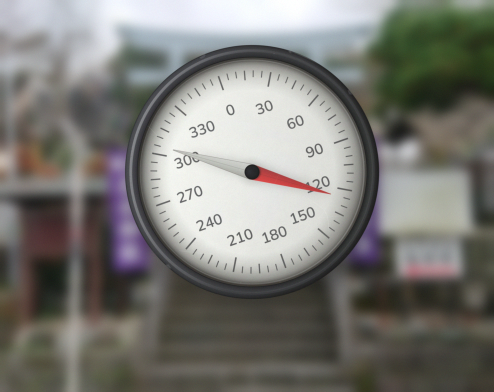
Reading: 125 °
